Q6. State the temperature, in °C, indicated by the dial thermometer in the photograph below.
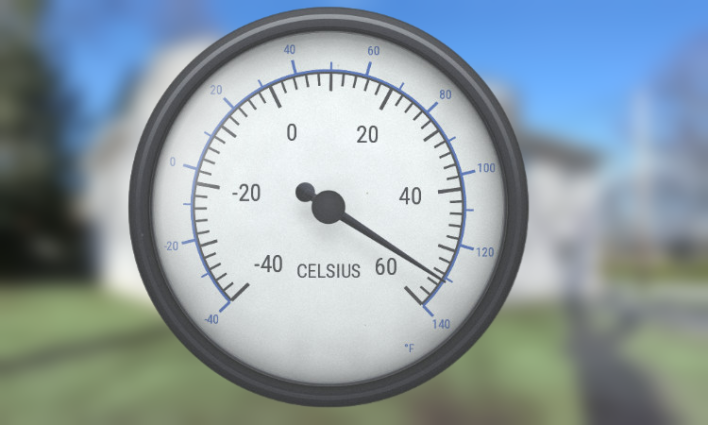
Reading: 55 °C
